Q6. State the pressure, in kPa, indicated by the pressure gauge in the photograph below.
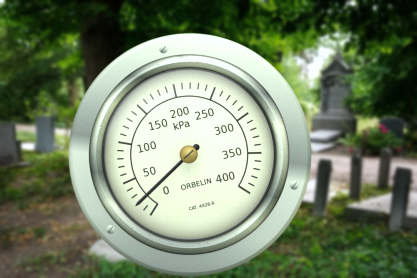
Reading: 20 kPa
